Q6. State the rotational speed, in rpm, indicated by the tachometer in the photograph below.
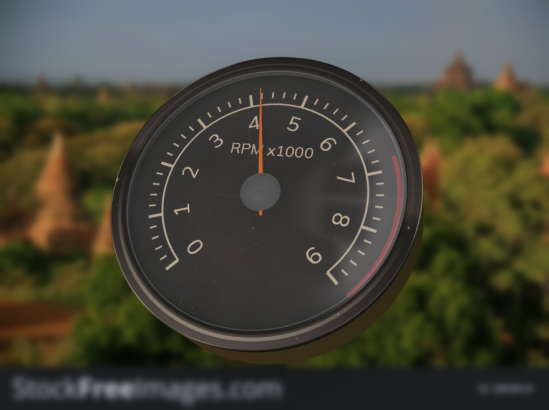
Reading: 4200 rpm
